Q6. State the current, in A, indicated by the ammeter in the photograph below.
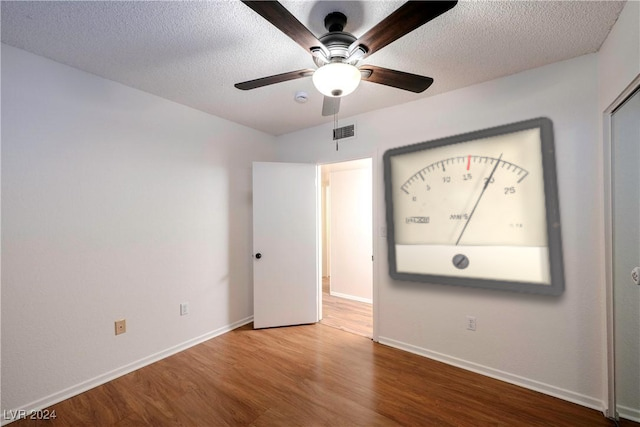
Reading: 20 A
